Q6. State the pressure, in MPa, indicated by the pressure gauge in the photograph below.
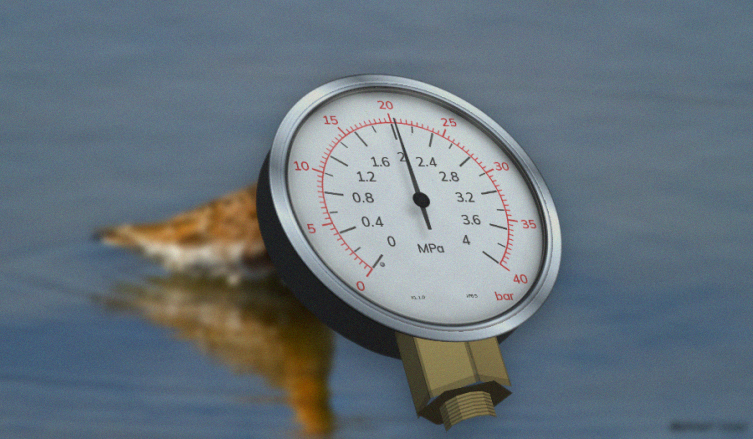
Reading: 2 MPa
